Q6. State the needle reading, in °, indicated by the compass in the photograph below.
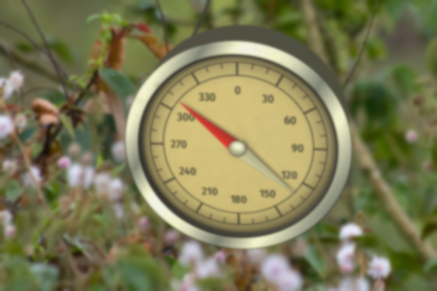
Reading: 310 °
